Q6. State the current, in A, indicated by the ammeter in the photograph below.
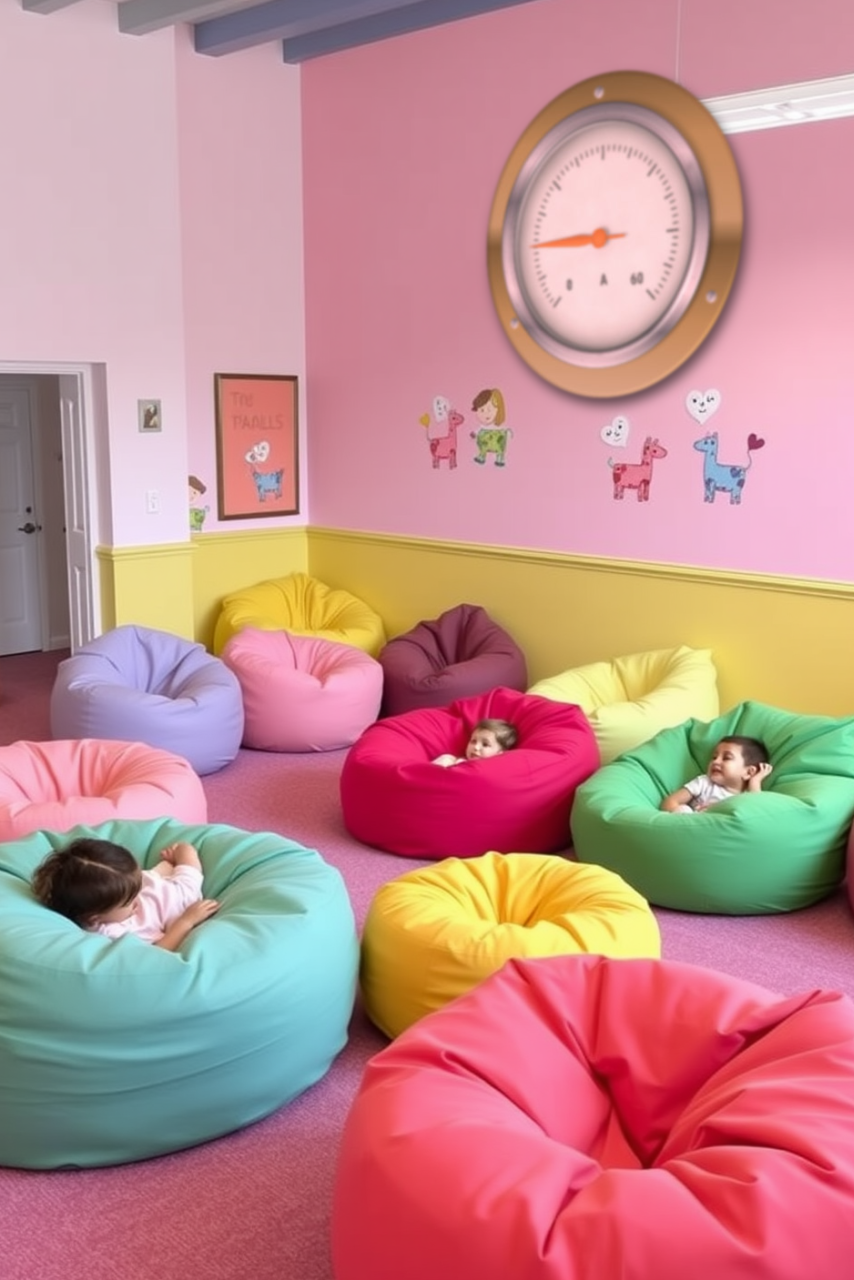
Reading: 10 A
